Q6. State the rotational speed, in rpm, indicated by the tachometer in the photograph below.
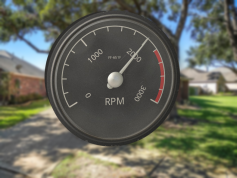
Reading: 2000 rpm
